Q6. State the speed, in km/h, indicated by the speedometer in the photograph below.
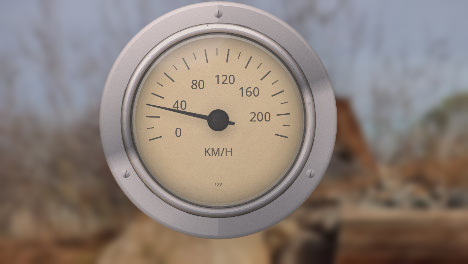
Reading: 30 km/h
